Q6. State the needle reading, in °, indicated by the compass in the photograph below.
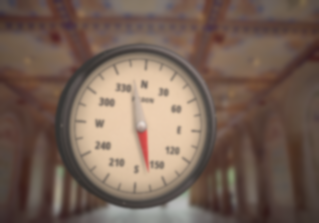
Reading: 165 °
